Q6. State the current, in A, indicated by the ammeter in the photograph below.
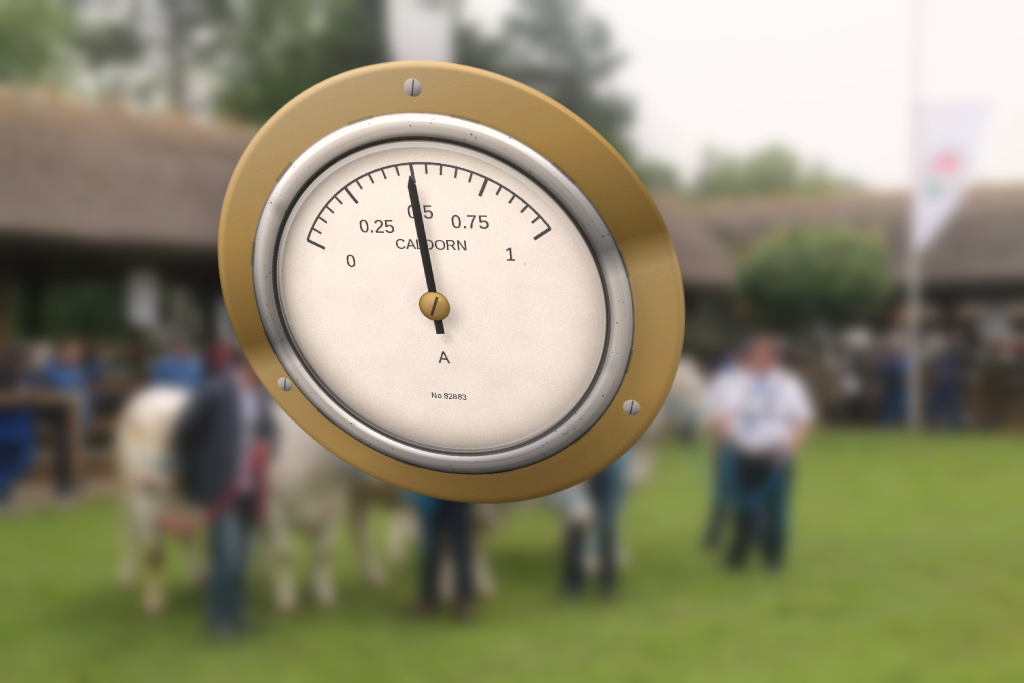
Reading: 0.5 A
